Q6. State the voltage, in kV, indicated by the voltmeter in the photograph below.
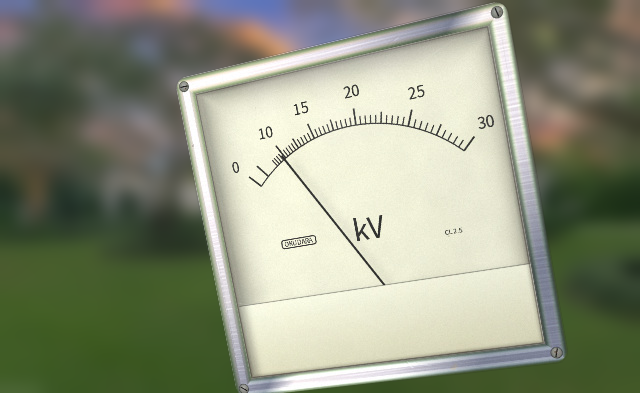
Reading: 10 kV
